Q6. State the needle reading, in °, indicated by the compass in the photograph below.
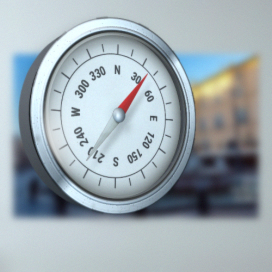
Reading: 37.5 °
